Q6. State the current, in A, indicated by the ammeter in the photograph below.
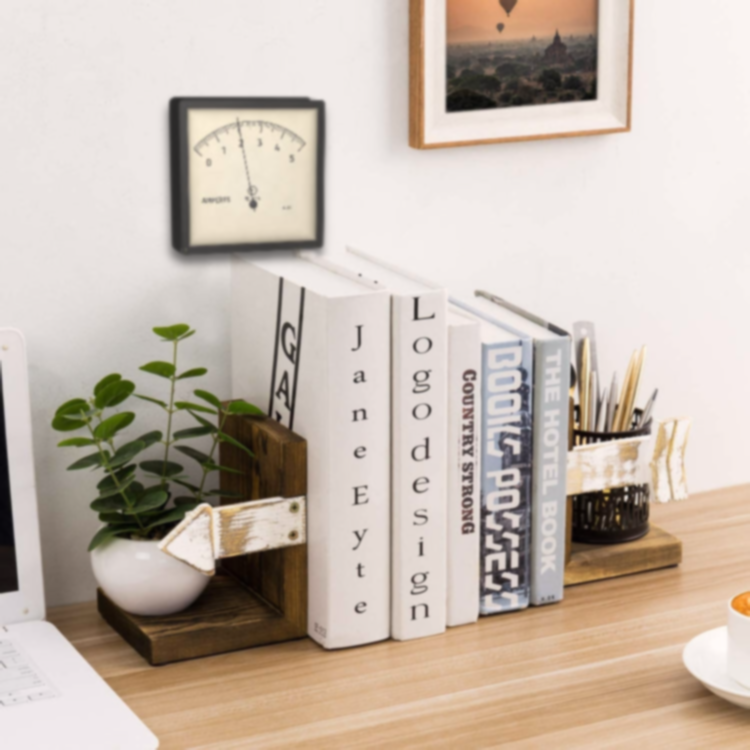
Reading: 2 A
